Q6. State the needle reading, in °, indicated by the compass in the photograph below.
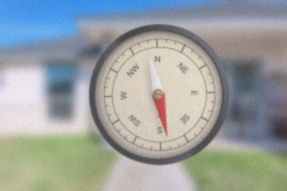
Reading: 170 °
